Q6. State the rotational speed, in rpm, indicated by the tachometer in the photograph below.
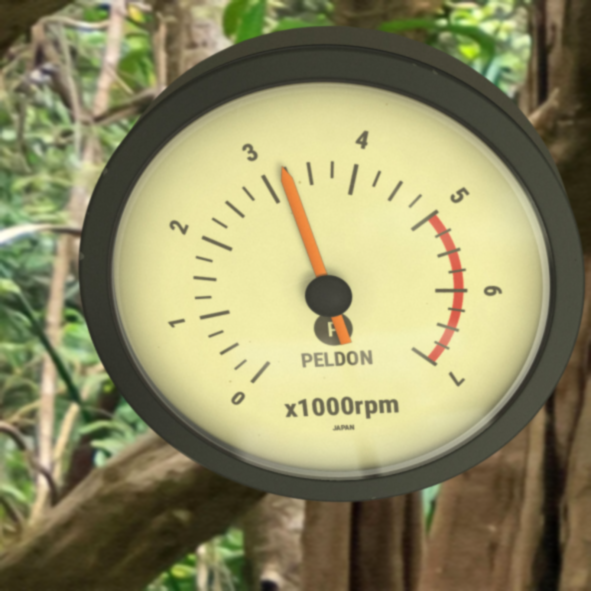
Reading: 3250 rpm
